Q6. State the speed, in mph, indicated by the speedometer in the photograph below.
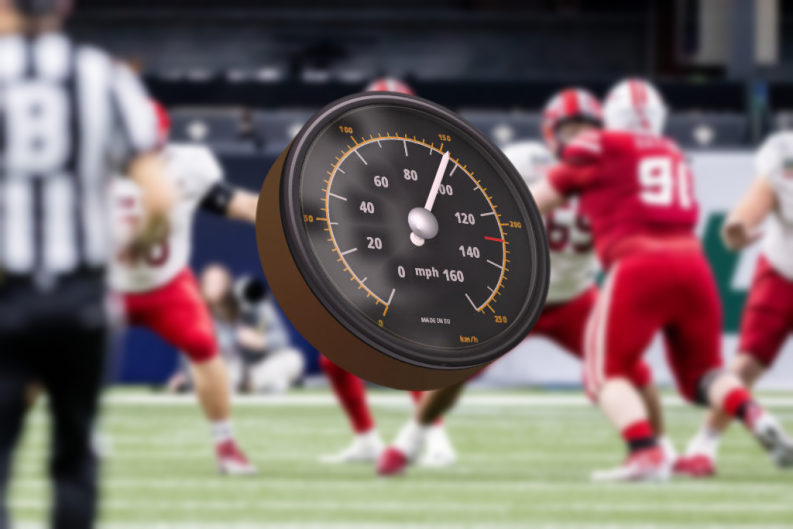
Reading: 95 mph
